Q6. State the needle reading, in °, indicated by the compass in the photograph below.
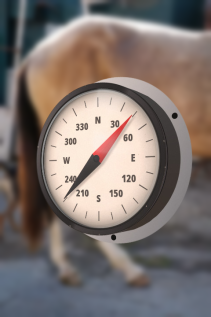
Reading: 45 °
